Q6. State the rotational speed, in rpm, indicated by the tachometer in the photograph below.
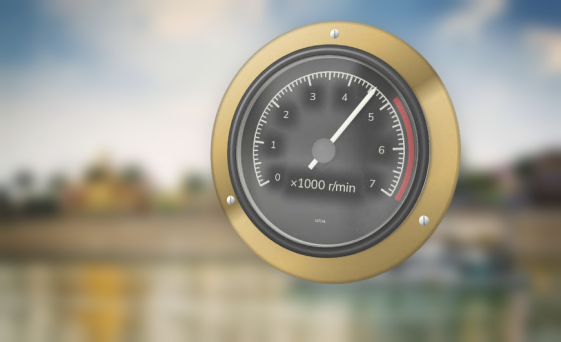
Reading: 4600 rpm
